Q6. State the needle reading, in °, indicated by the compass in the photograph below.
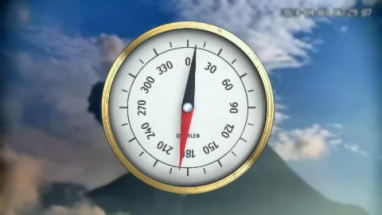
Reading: 187.5 °
